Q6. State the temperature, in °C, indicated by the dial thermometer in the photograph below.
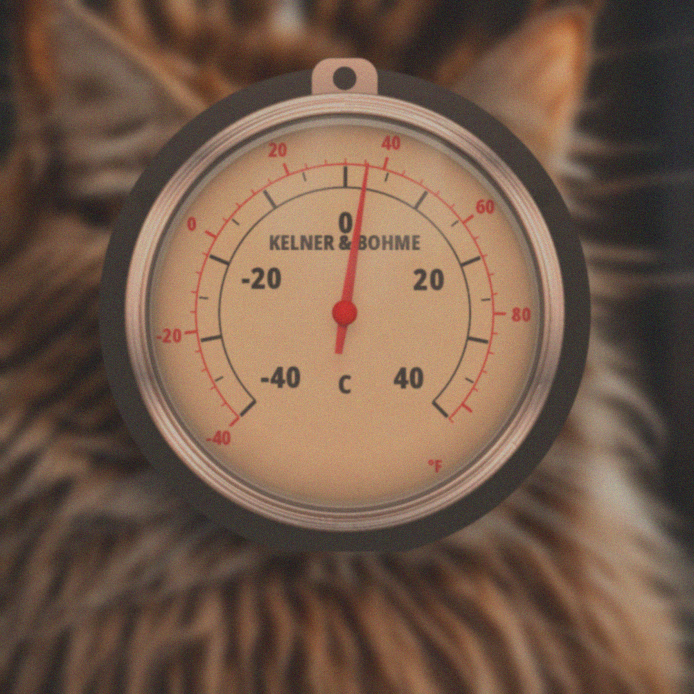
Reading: 2.5 °C
